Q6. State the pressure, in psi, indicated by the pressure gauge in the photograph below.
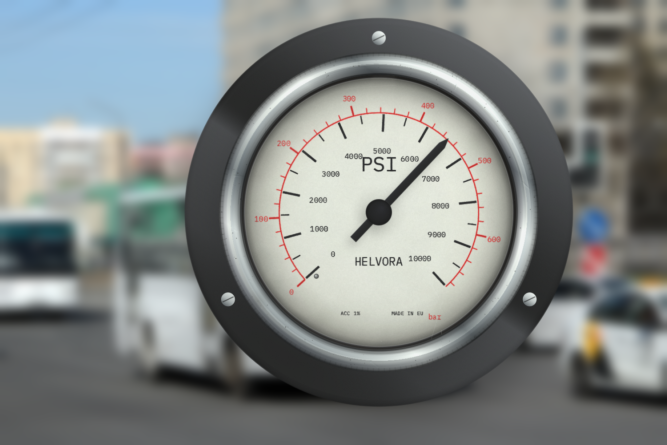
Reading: 6500 psi
